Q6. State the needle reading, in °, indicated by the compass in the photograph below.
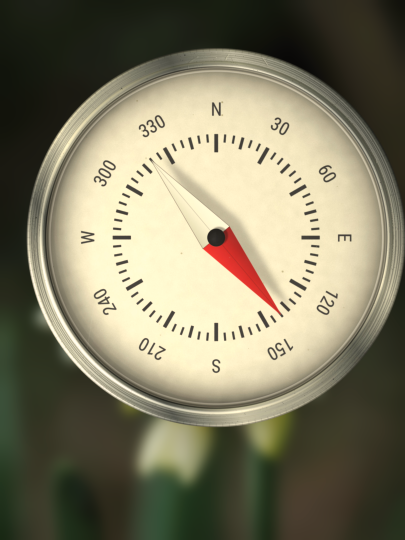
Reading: 140 °
